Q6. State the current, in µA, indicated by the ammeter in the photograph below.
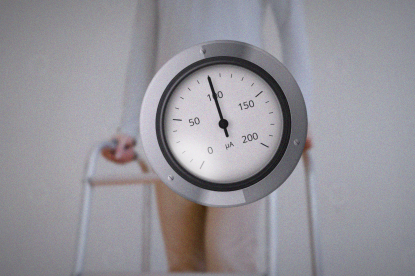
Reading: 100 µA
